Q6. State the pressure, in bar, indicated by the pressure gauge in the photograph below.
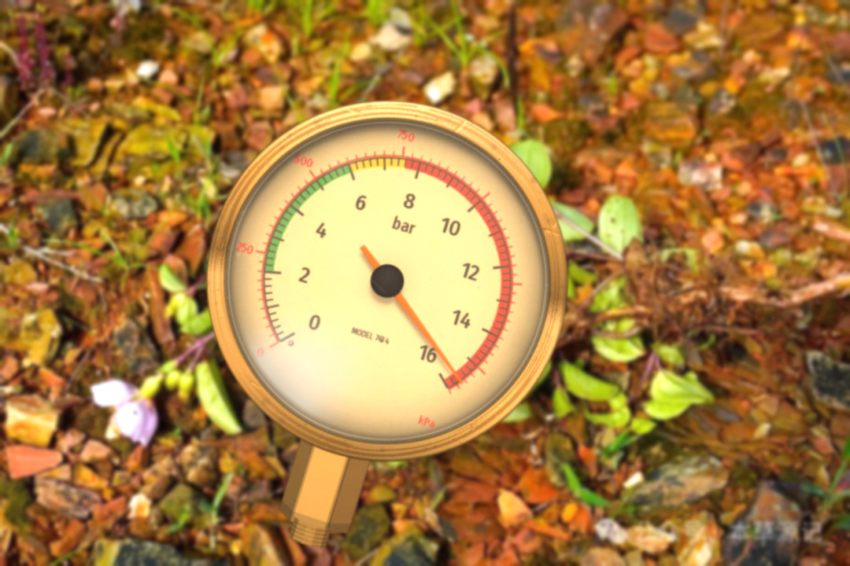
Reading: 15.6 bar
